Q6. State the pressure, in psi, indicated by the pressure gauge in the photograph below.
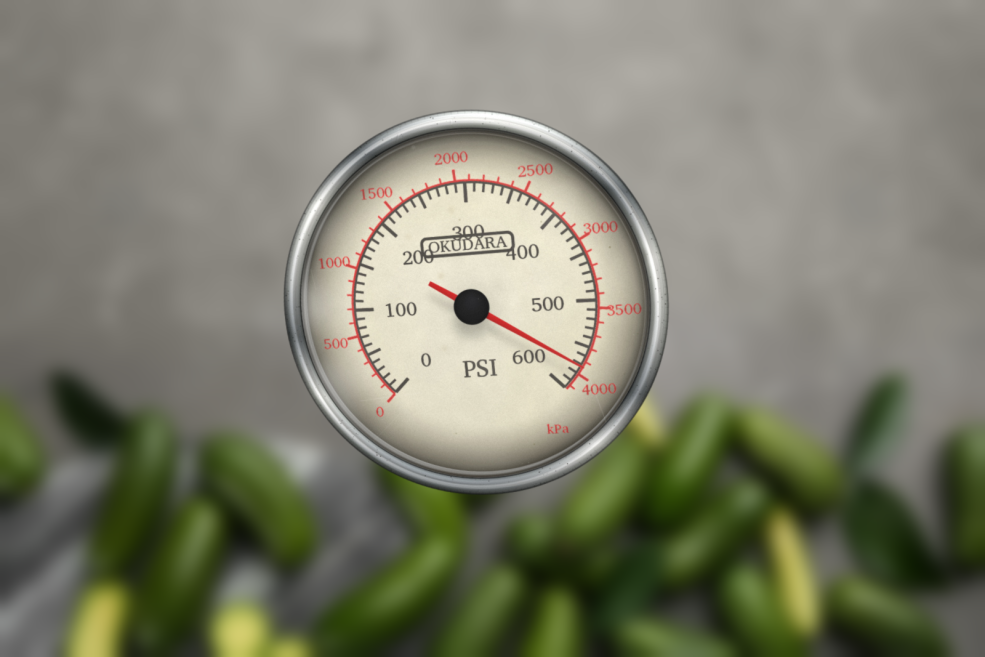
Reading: 570 psi
